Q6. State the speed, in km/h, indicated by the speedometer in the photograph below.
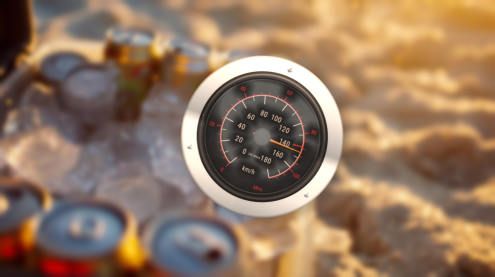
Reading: 145 km/h
